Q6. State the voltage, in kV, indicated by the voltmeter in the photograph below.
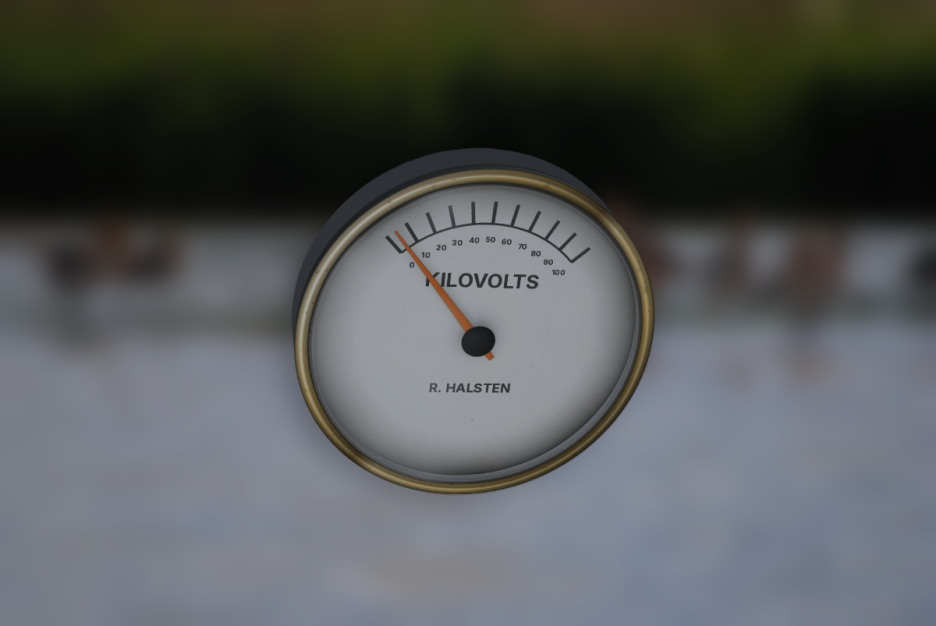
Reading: 5 kV
